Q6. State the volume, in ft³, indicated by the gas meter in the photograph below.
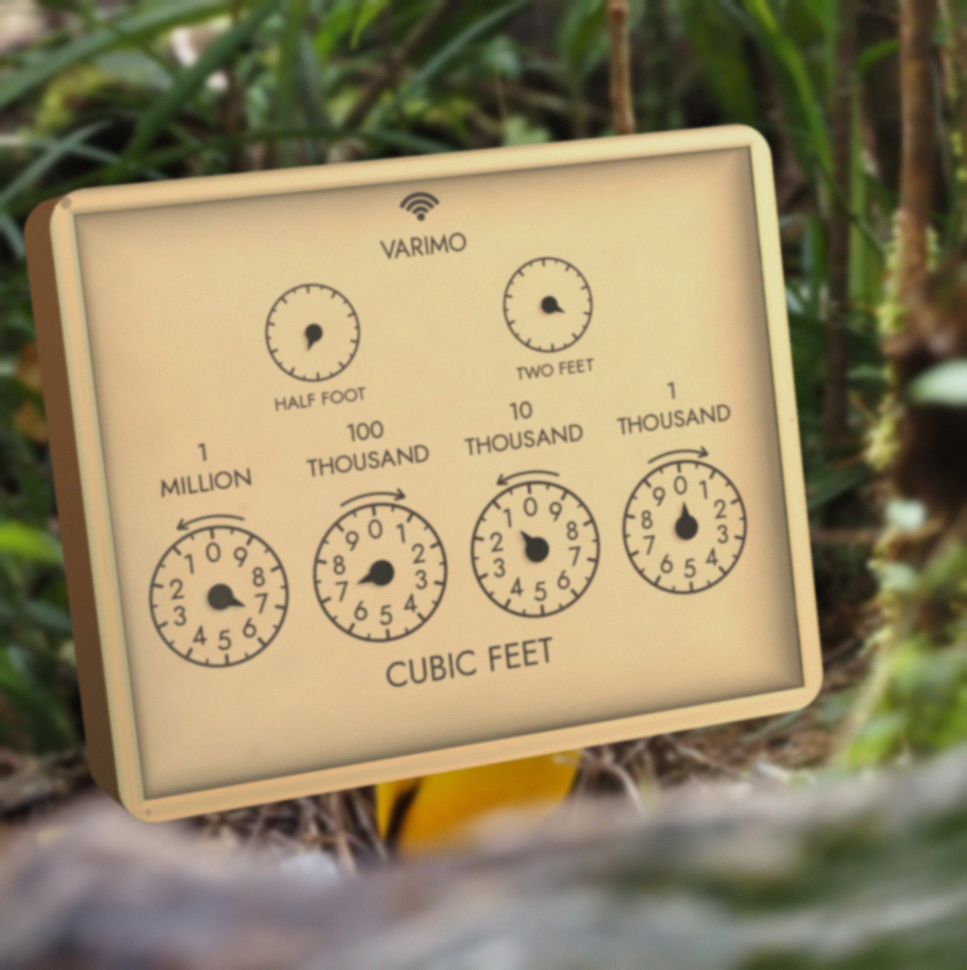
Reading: 671000 ft³
